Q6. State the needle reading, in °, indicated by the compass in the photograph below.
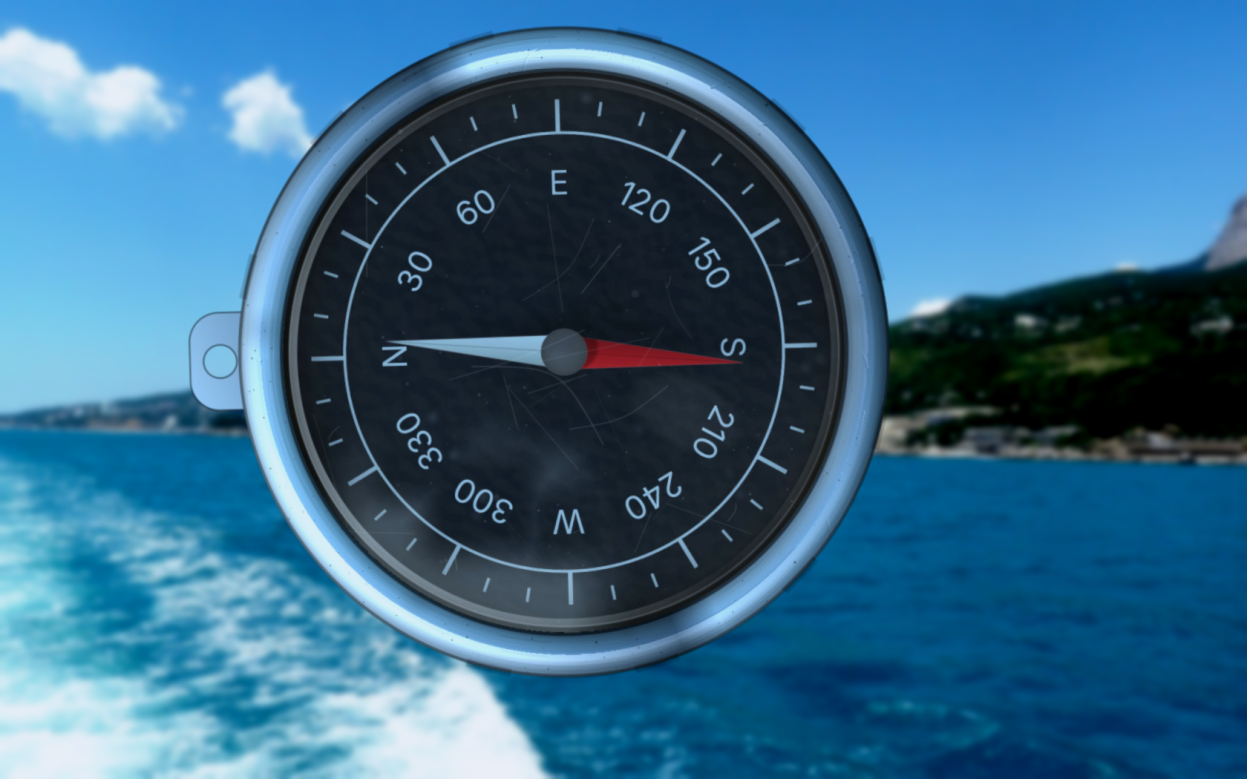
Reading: 185 °
